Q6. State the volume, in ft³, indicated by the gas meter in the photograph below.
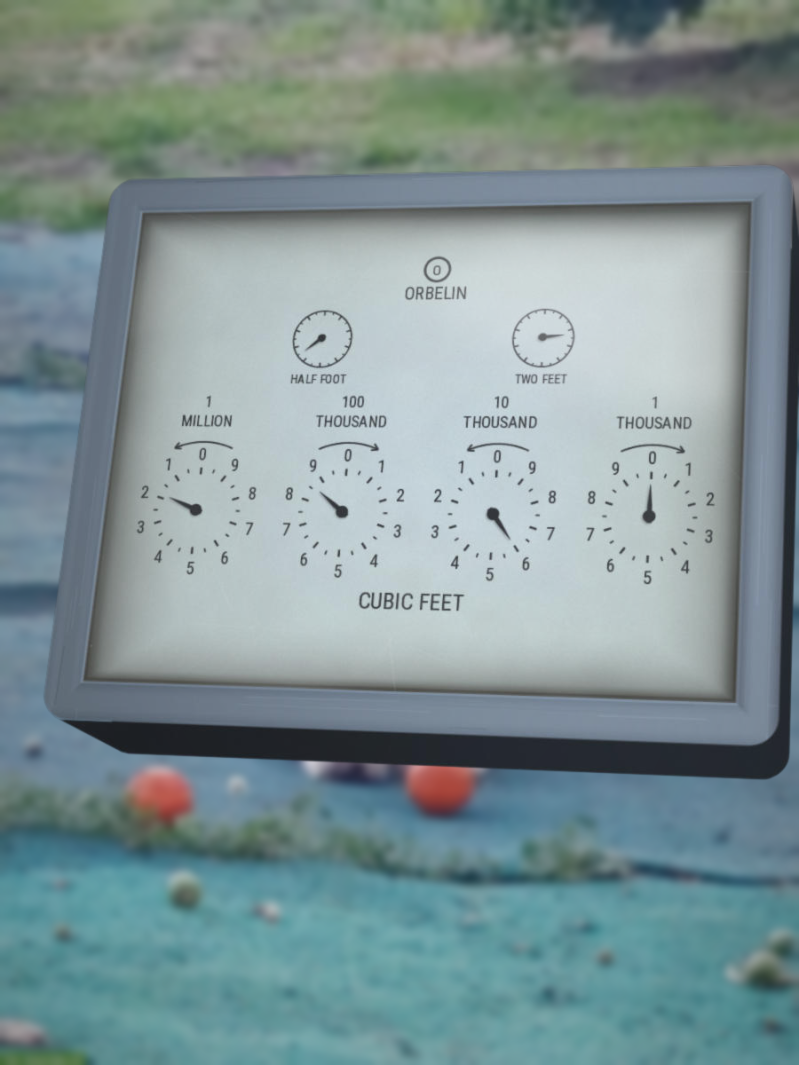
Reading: 186000 ft³
